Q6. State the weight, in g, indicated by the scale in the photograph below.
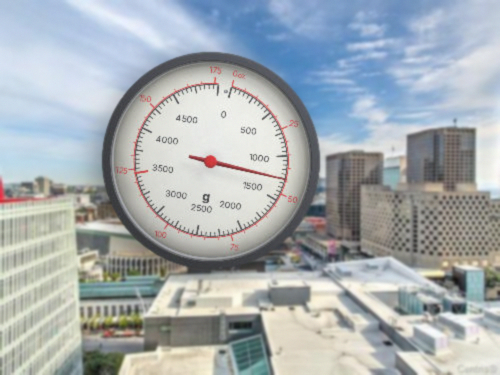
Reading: 1250 g
